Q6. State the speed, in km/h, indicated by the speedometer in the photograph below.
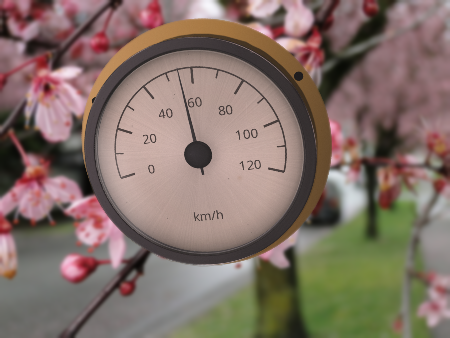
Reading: 55 km/h
